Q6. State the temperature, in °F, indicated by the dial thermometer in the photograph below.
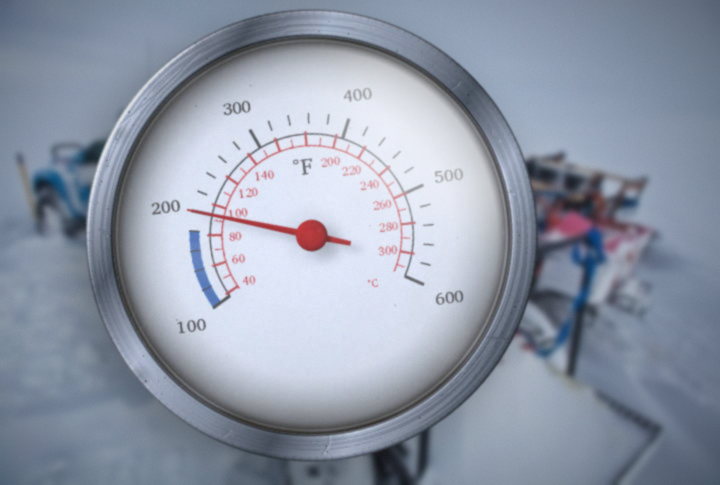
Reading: 200 °F
